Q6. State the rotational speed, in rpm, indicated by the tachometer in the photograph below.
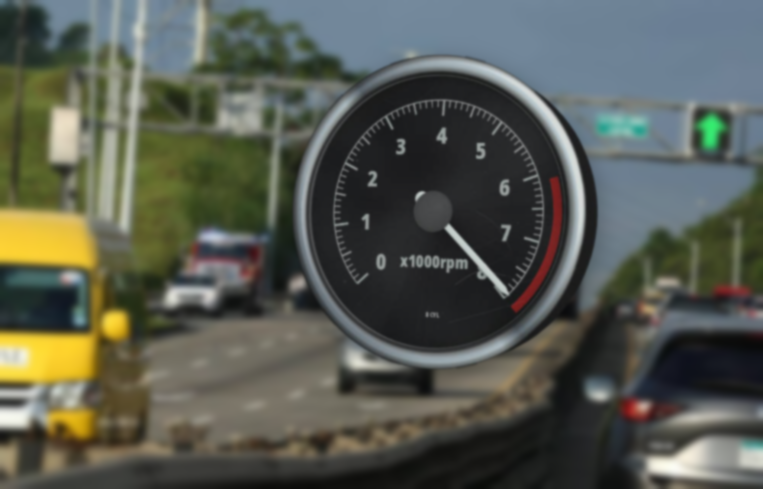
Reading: 7900 rpm
